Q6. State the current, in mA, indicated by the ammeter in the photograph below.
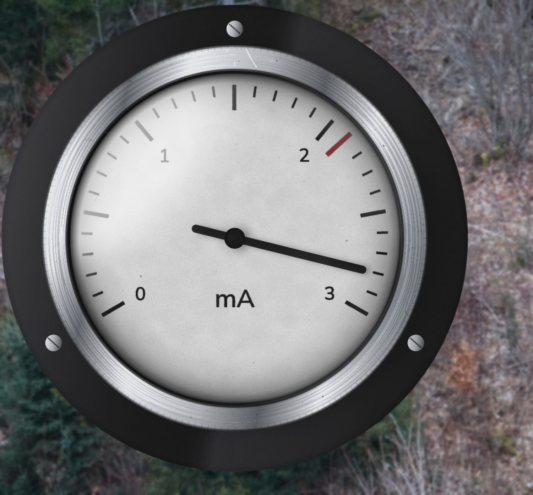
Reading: 2.8 mA
